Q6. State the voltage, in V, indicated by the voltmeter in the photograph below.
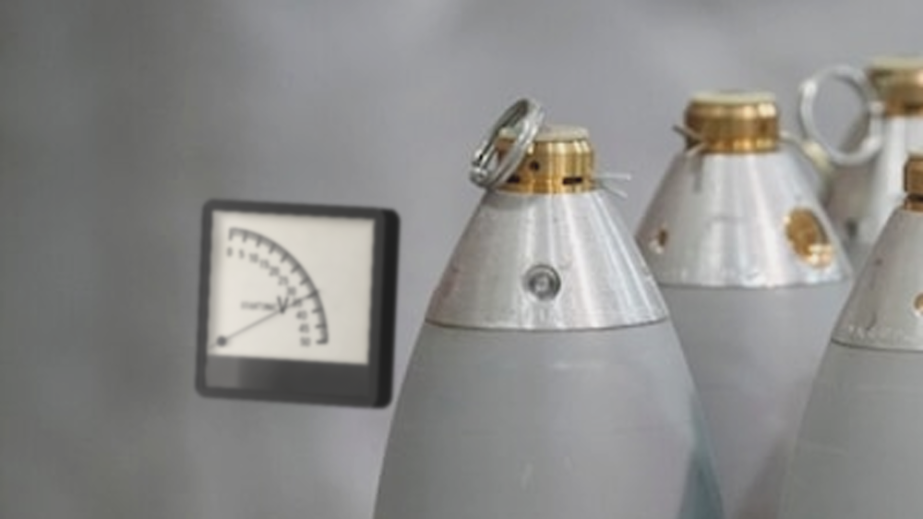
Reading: 35 V
